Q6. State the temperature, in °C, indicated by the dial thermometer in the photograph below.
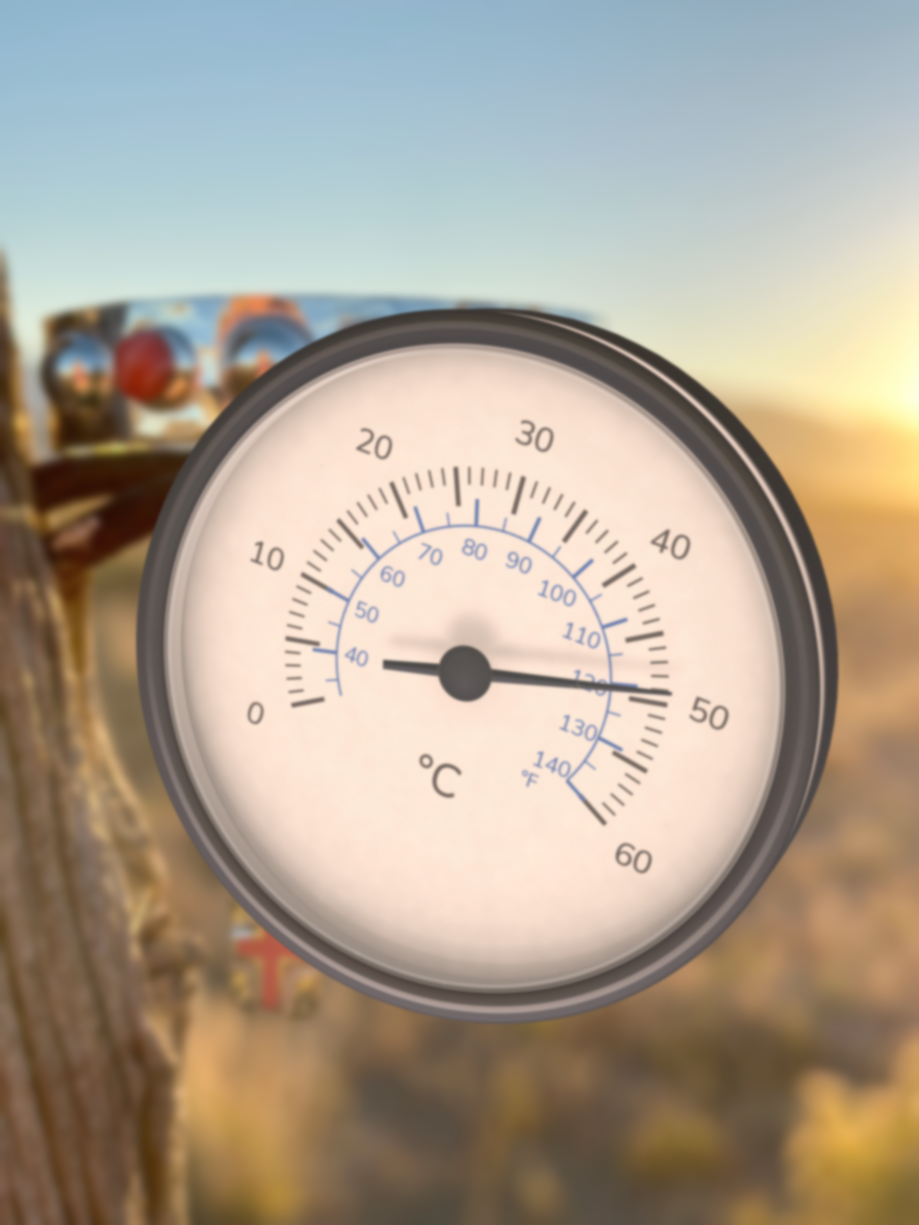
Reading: 49 °C
